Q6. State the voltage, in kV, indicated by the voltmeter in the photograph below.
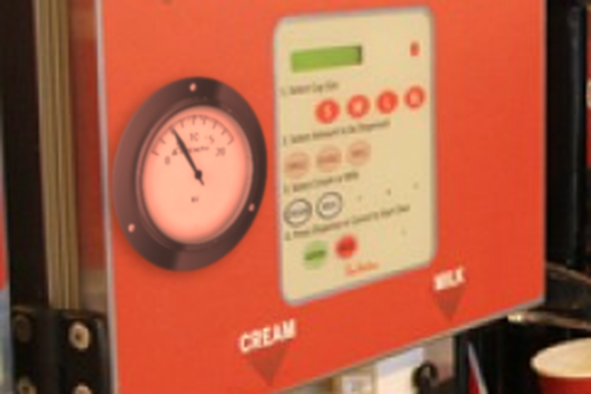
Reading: 5 kV
